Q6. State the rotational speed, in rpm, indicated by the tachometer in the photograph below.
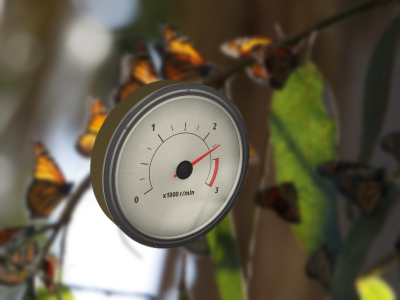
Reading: 2250 rpm
